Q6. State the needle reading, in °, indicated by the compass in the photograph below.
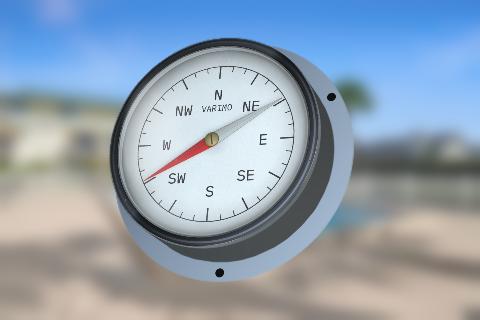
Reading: 240 °
